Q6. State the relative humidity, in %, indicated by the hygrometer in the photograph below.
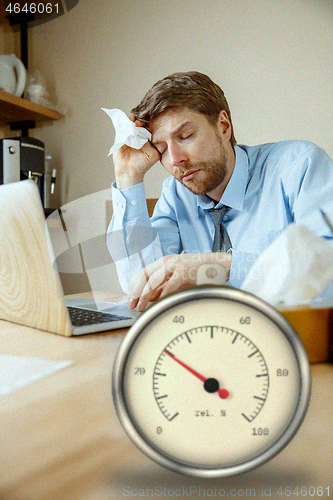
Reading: 30 %
